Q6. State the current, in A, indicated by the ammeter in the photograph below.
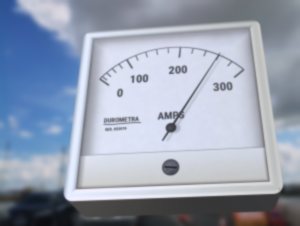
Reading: 260 A
